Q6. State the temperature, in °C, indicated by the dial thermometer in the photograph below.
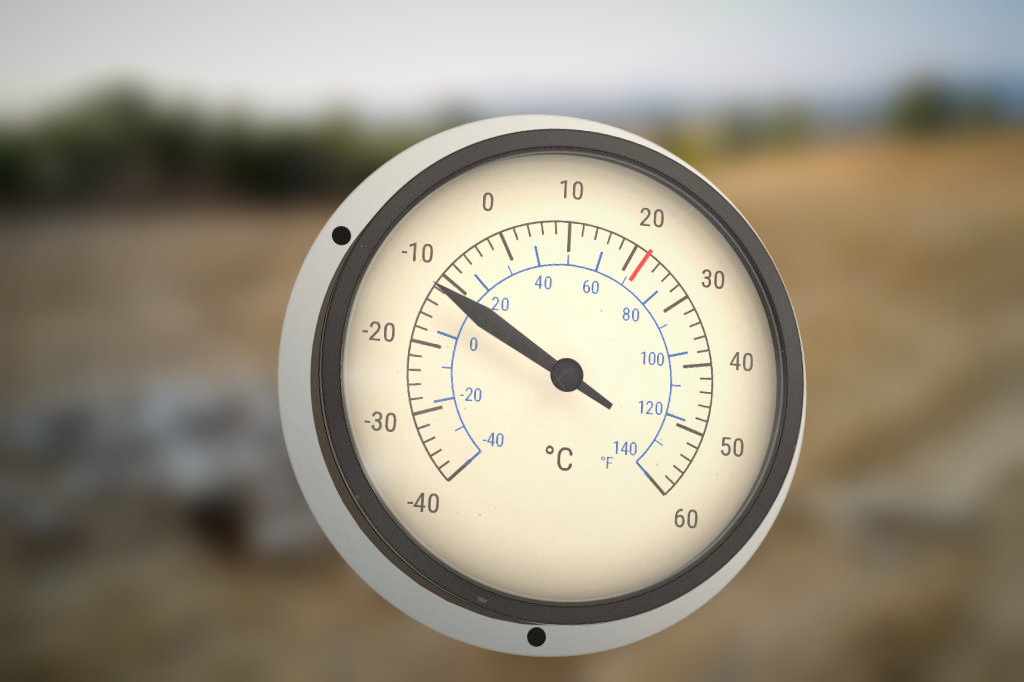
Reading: -12 °C
